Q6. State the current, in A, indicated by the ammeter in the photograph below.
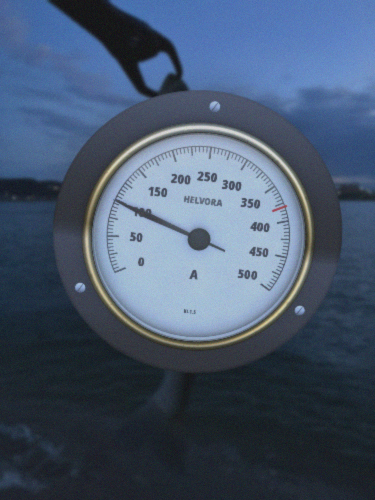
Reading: 100 A
